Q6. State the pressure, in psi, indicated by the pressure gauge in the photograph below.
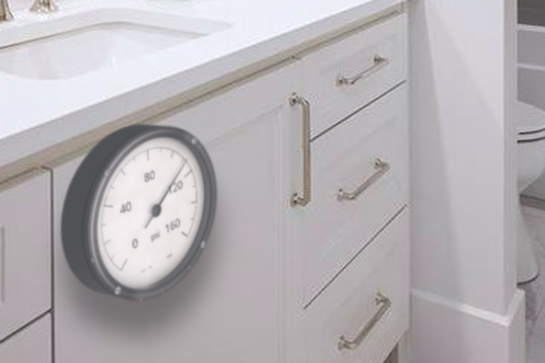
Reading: 110 psi
